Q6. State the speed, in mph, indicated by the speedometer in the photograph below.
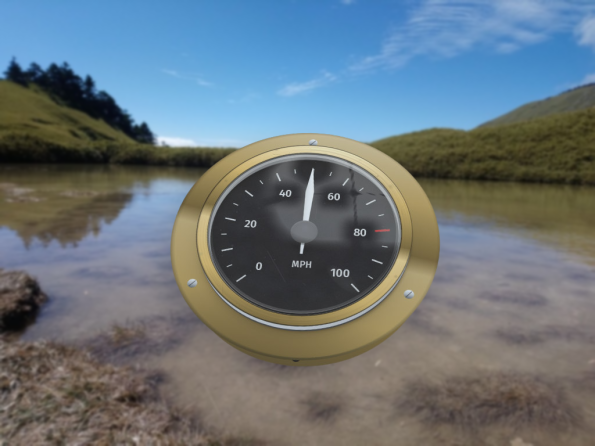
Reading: 50 mph
